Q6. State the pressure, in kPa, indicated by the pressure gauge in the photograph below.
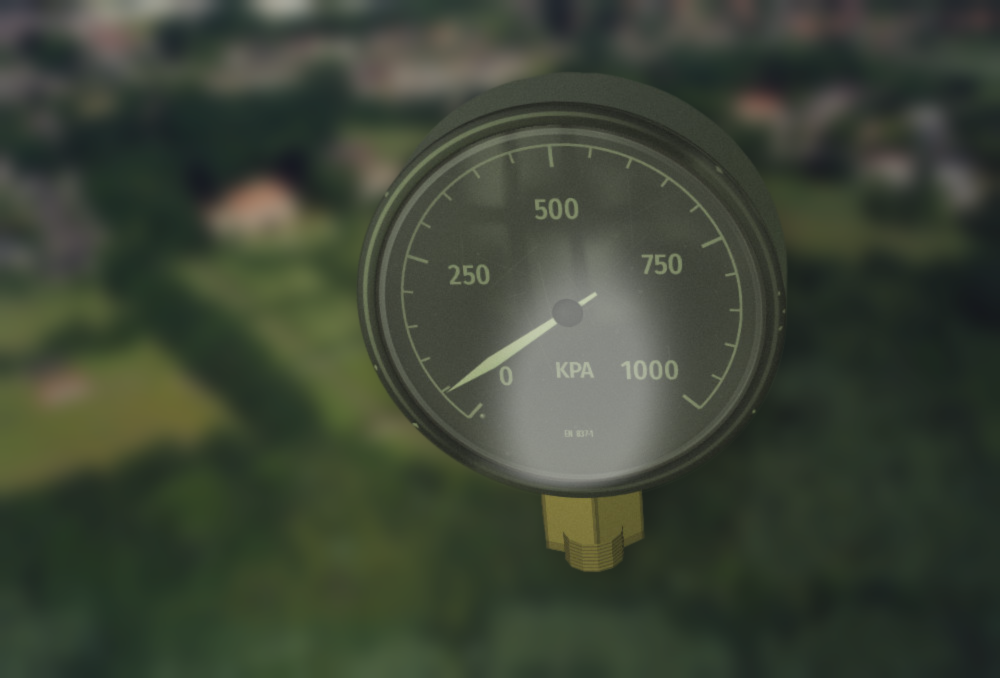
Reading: 50 kPa
